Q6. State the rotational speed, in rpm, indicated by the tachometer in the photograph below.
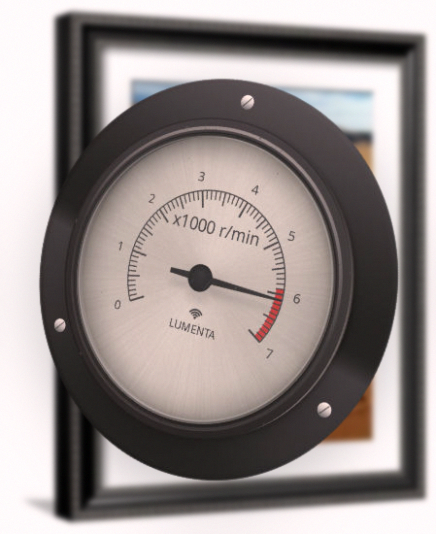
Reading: 6100 rpm
